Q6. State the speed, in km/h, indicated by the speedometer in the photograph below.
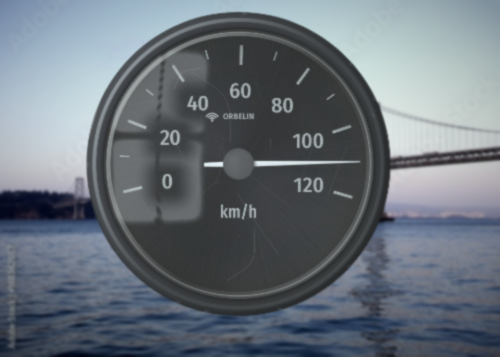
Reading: 110 km/h
